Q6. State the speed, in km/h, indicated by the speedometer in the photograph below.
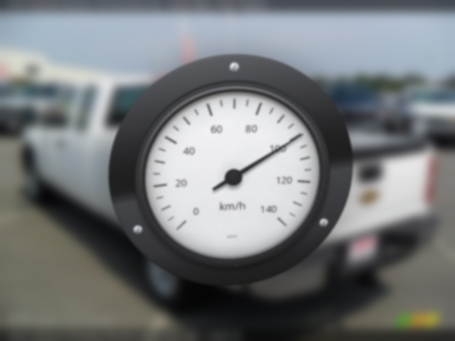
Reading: 100 km/h
